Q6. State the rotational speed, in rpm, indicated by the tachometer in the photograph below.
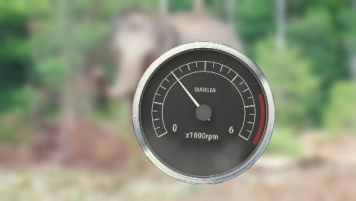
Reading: 2000 rpm
